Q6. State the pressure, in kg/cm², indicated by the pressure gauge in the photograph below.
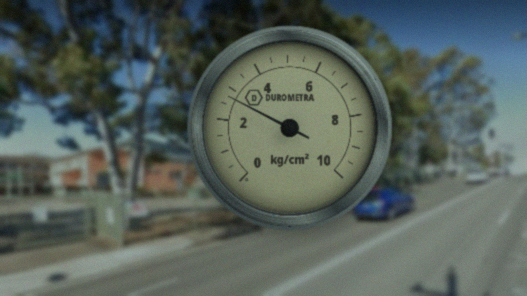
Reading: 2.75 kg/cm²
